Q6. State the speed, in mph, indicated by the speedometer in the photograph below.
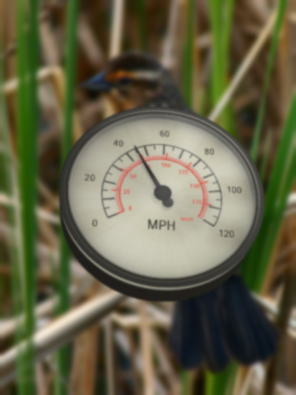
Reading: 45 mph
